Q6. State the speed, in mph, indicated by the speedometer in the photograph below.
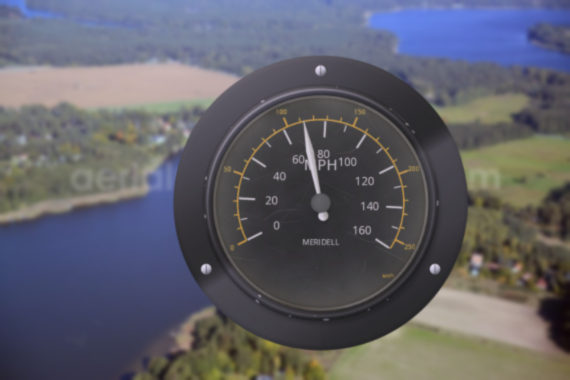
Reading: 70 mph
